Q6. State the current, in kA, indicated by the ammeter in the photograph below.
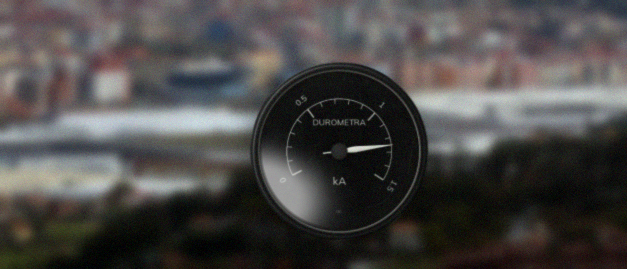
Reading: 1.25 kA
